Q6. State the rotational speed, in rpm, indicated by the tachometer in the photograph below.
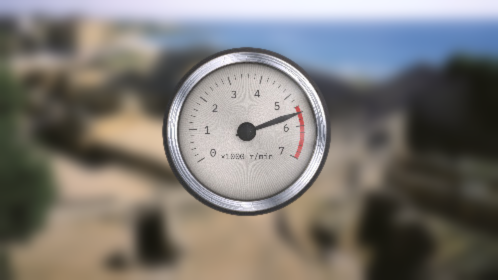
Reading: 5600 rpm
